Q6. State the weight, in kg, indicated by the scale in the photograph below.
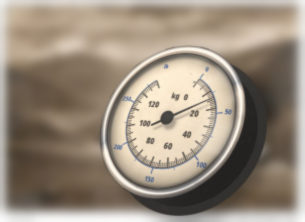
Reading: 15 kg
